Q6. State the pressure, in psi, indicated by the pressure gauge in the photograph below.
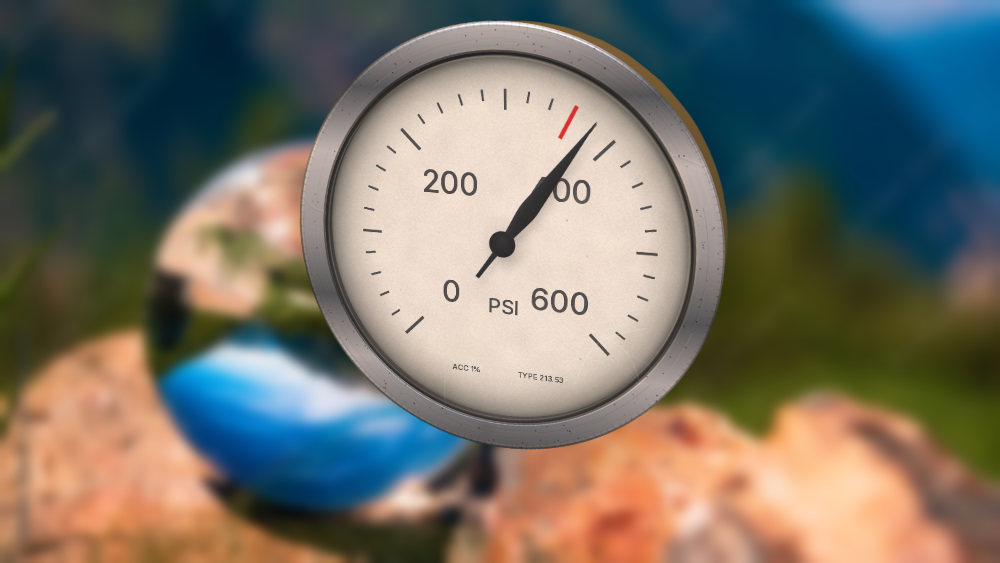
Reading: 380 psi
